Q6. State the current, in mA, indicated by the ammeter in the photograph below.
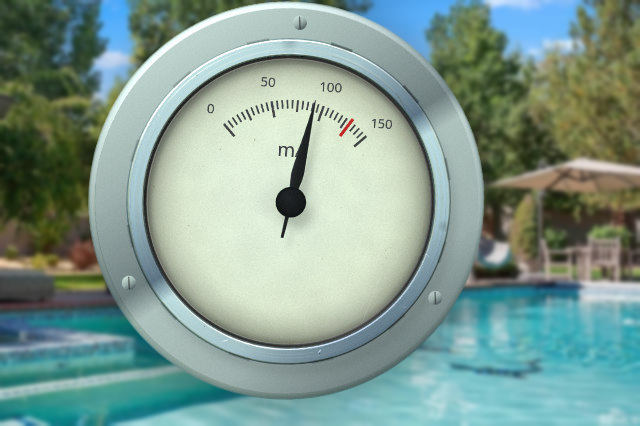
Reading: 90 mA
